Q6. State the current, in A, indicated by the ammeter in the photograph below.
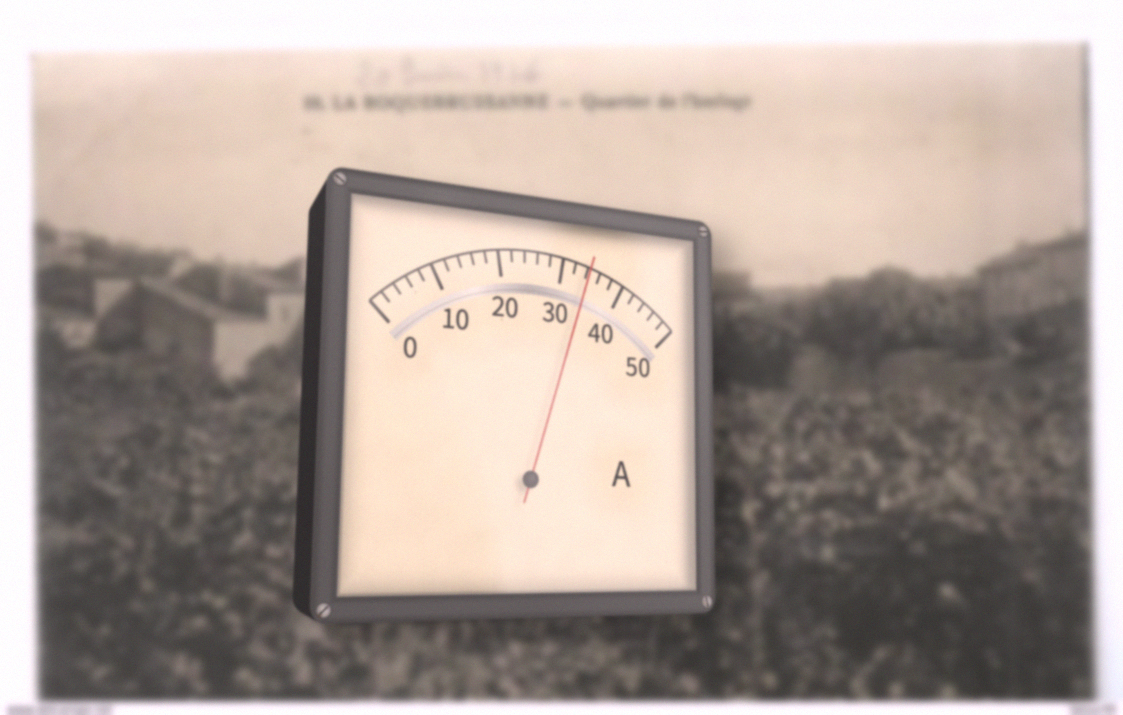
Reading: 34 A
